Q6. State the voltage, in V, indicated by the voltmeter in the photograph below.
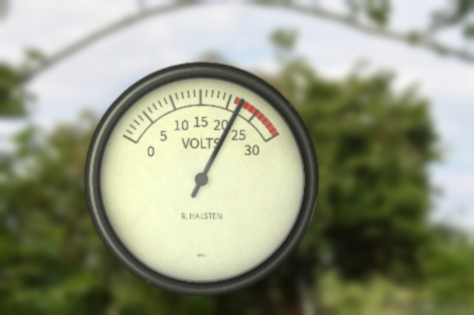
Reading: 22 V
